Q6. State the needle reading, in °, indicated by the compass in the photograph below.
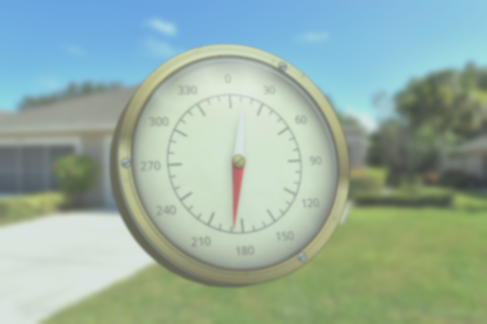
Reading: 190 °
